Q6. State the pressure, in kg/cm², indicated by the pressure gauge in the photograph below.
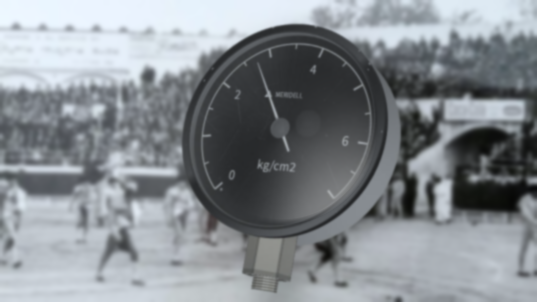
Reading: 2.75 kg/cm²
